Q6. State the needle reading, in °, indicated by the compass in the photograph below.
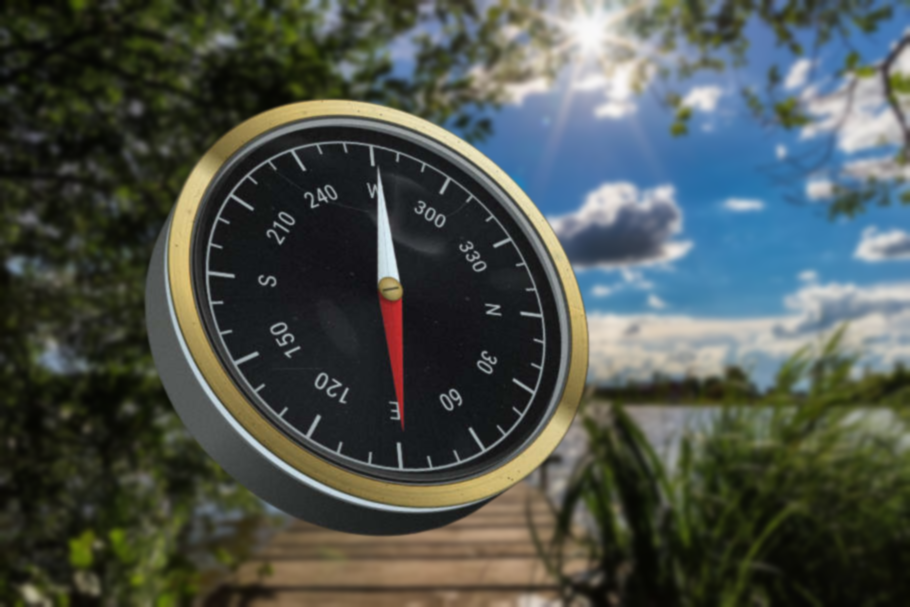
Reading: 90 °
